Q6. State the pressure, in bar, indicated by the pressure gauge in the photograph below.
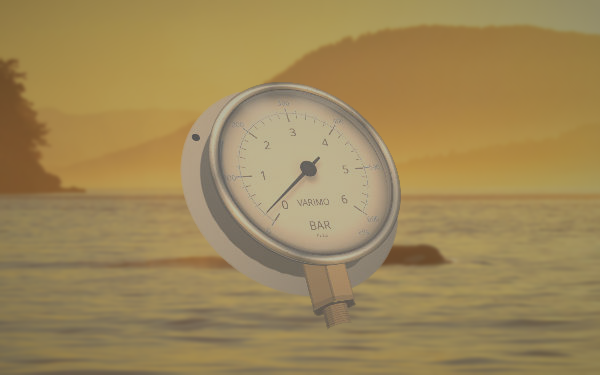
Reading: 0.2 bar
